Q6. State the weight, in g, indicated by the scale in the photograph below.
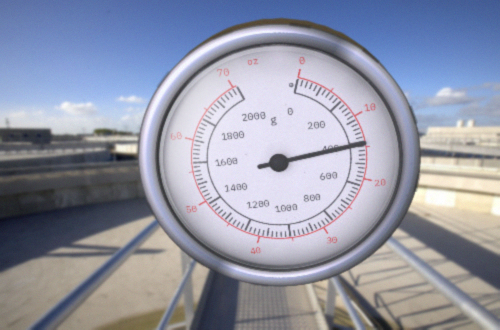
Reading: 400 g
